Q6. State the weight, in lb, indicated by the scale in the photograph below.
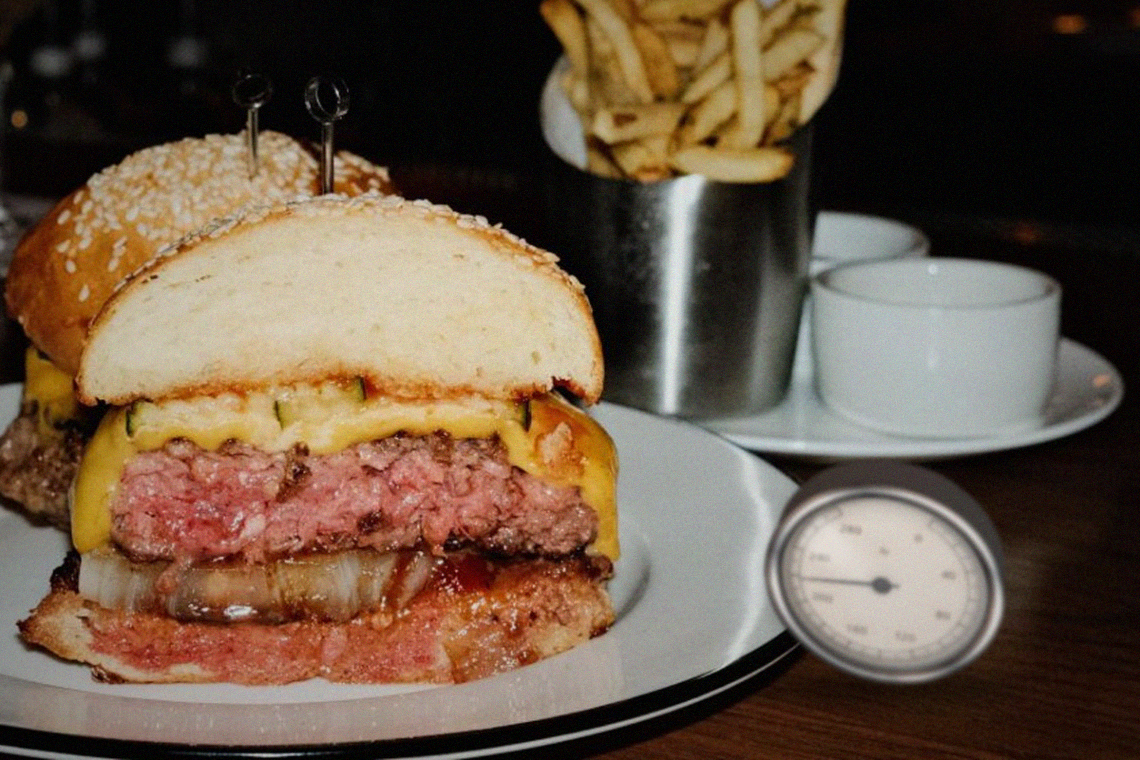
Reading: 220 lb
